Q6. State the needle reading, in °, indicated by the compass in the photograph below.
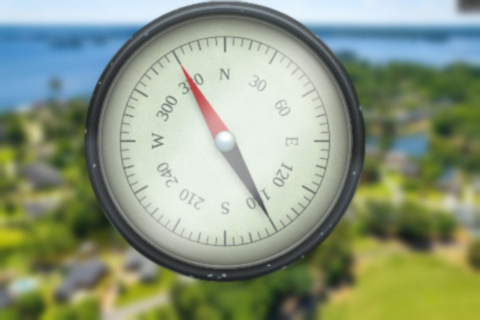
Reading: 330 °
